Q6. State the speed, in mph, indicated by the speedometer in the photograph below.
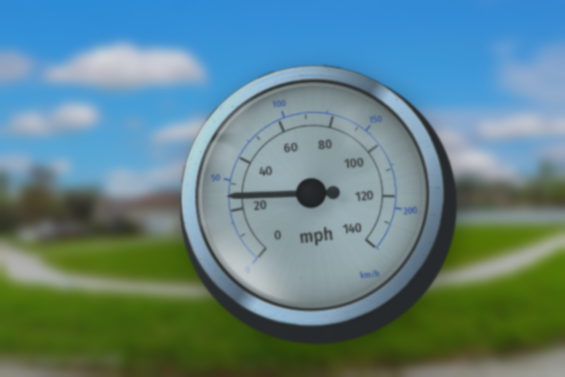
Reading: 25 mph
